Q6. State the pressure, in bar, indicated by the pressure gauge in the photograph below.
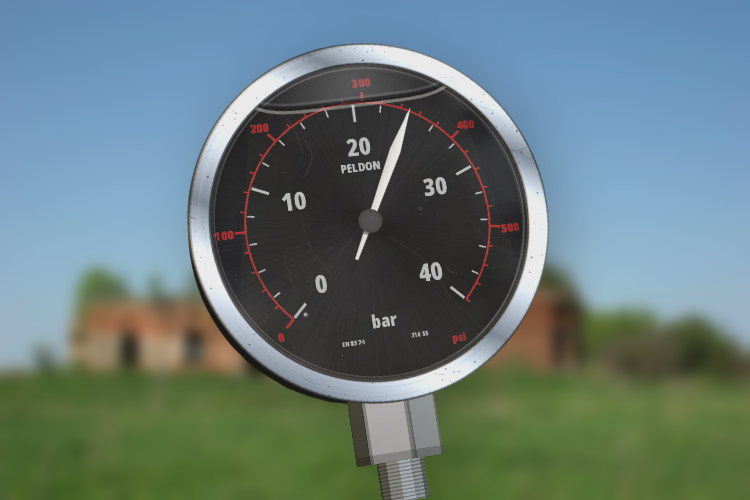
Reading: 24 bar
